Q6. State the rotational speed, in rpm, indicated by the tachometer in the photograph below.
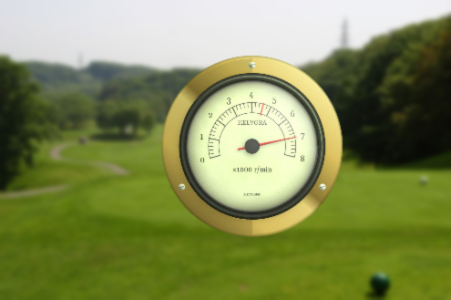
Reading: 7000 rpm
